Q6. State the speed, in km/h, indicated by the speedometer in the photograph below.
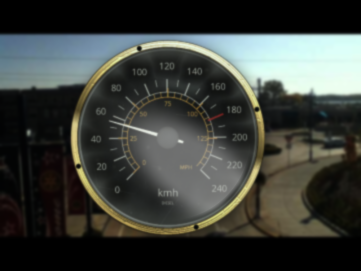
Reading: 55 km/h
